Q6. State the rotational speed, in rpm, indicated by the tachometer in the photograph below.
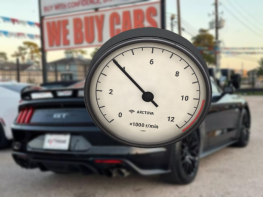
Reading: 4000 rpm
